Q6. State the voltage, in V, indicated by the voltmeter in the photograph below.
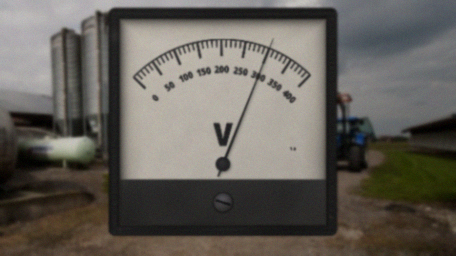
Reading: 300 V
